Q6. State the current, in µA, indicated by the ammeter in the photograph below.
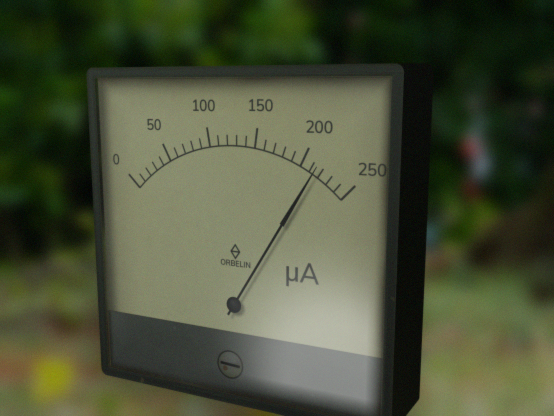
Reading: 215 µA
